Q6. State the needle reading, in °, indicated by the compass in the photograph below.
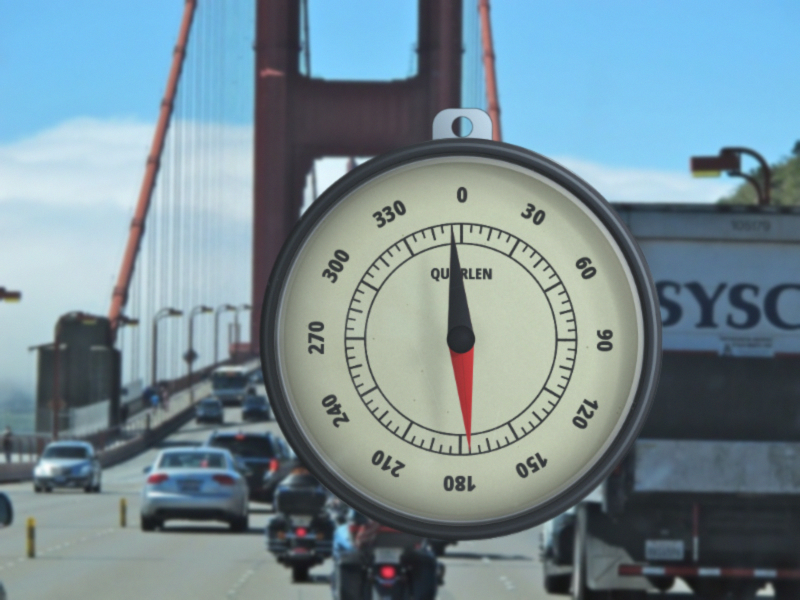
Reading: 175 °
